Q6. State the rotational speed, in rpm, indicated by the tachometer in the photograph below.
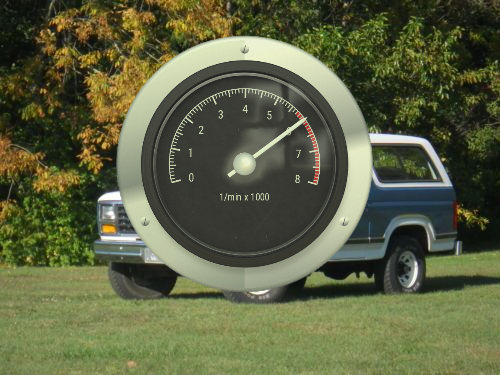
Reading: 6000 rpm
